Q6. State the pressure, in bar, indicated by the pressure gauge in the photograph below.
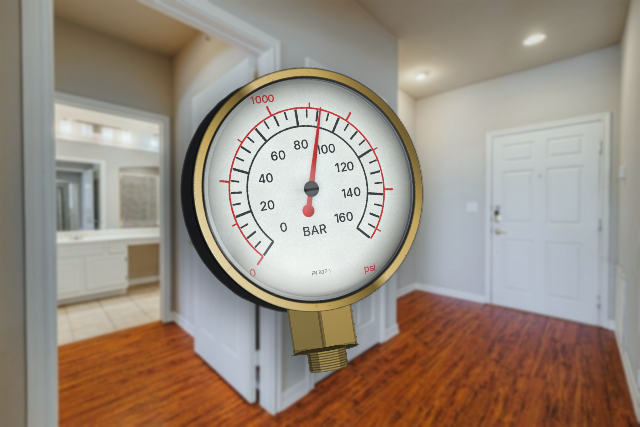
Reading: 90 bar
